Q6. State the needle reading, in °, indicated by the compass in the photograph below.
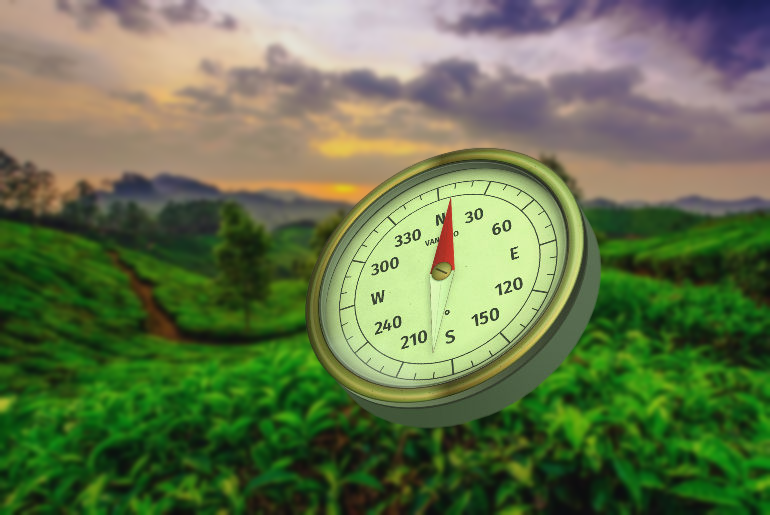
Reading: 10 °
